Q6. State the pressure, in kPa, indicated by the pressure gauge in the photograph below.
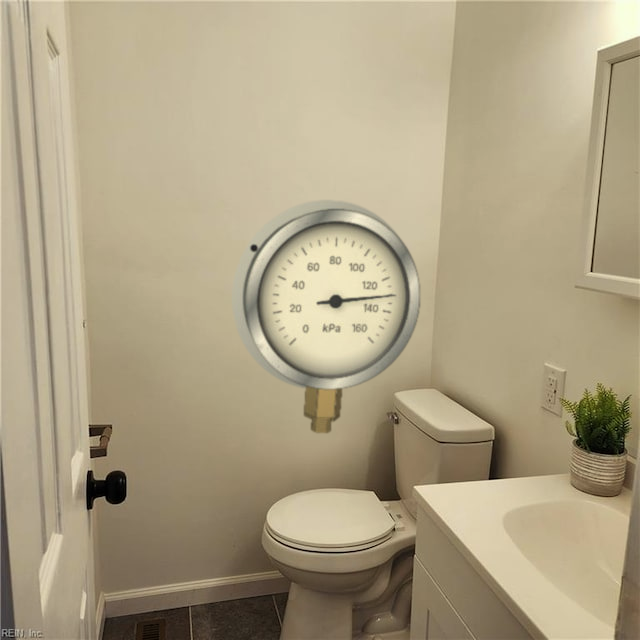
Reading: 130 kPa
